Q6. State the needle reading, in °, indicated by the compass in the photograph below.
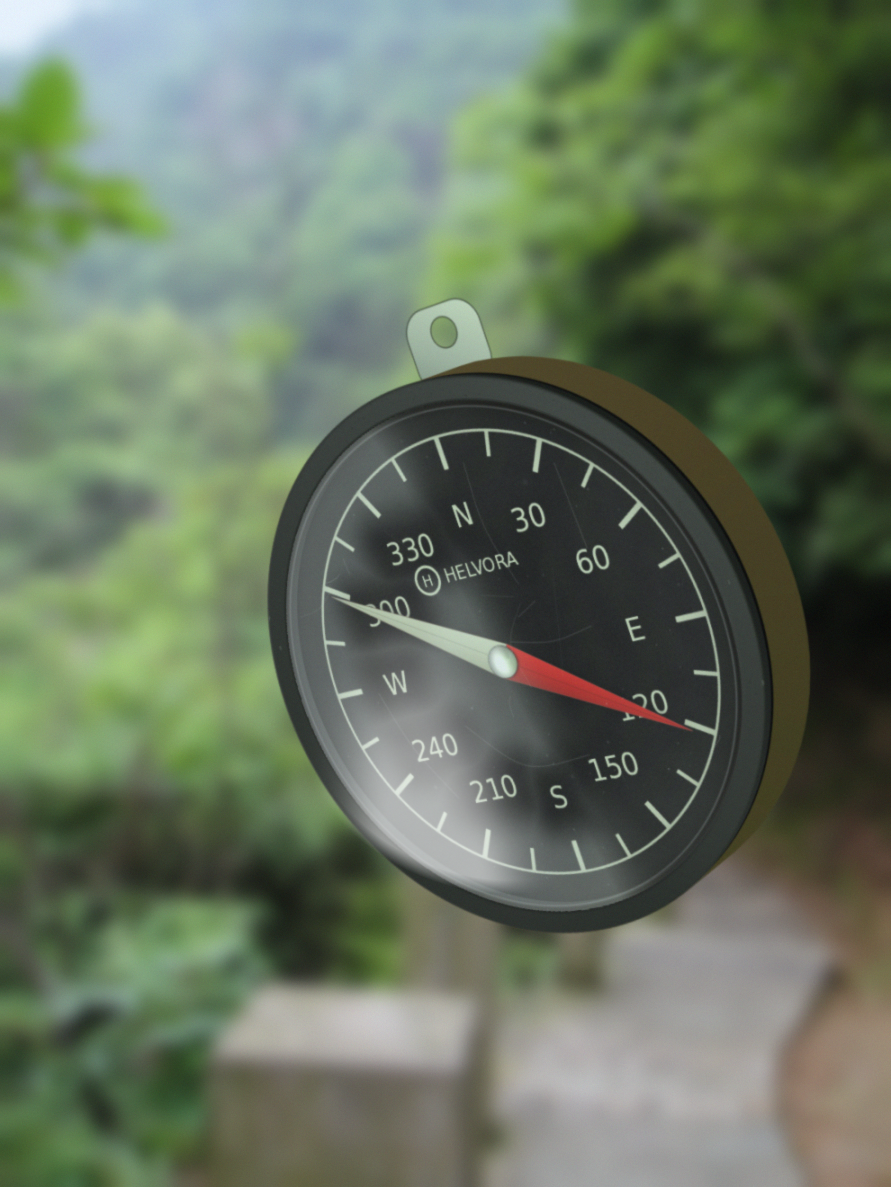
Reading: 120 °
